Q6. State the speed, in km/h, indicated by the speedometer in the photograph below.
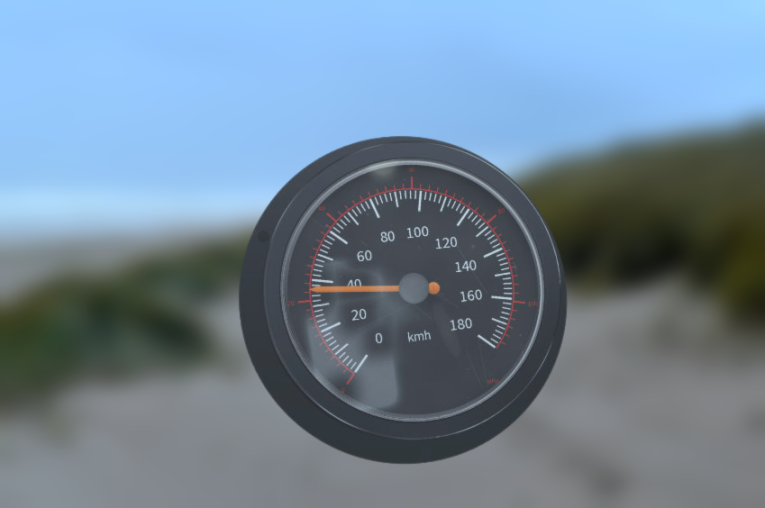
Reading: 36 km/h
